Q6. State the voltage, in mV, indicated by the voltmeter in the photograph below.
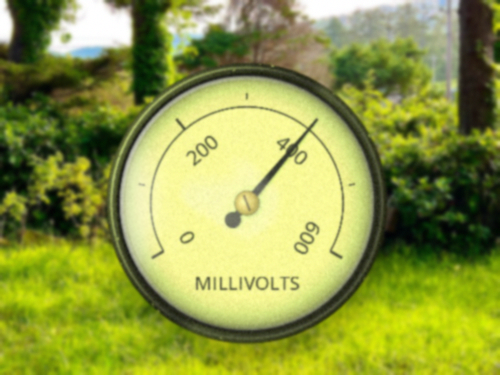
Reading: 400 mV
